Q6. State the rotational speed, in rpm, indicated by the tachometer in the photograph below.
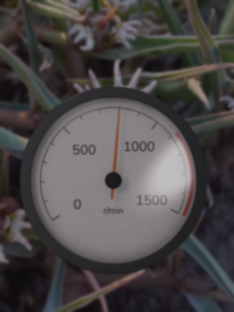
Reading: 800 rpm
